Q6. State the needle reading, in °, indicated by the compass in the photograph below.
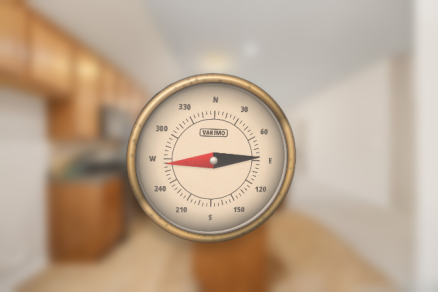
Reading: 265 °
